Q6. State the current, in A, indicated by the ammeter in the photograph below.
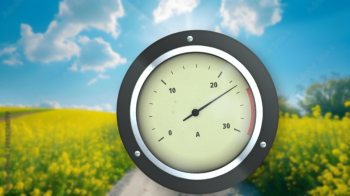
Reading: 23 A
